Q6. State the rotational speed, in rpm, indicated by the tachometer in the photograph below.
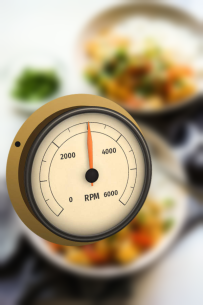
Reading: 3000 rpm
